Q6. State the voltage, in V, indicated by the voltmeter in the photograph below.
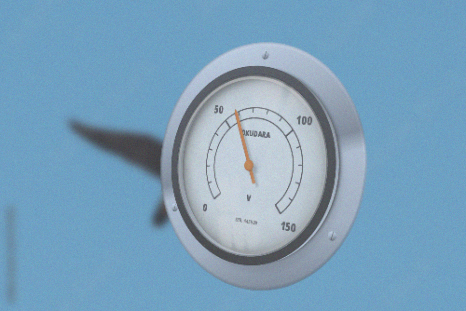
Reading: 60 V
